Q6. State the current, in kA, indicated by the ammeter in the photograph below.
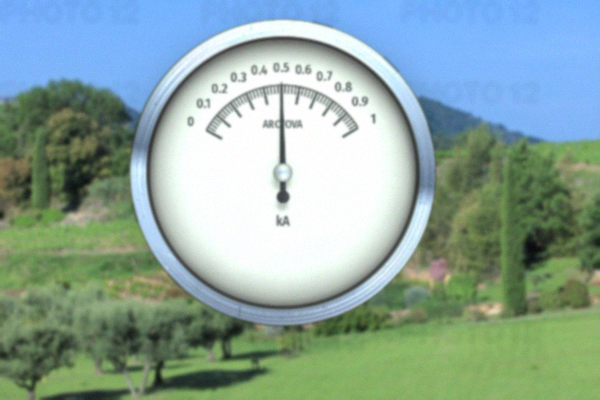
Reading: 0.5 kA
